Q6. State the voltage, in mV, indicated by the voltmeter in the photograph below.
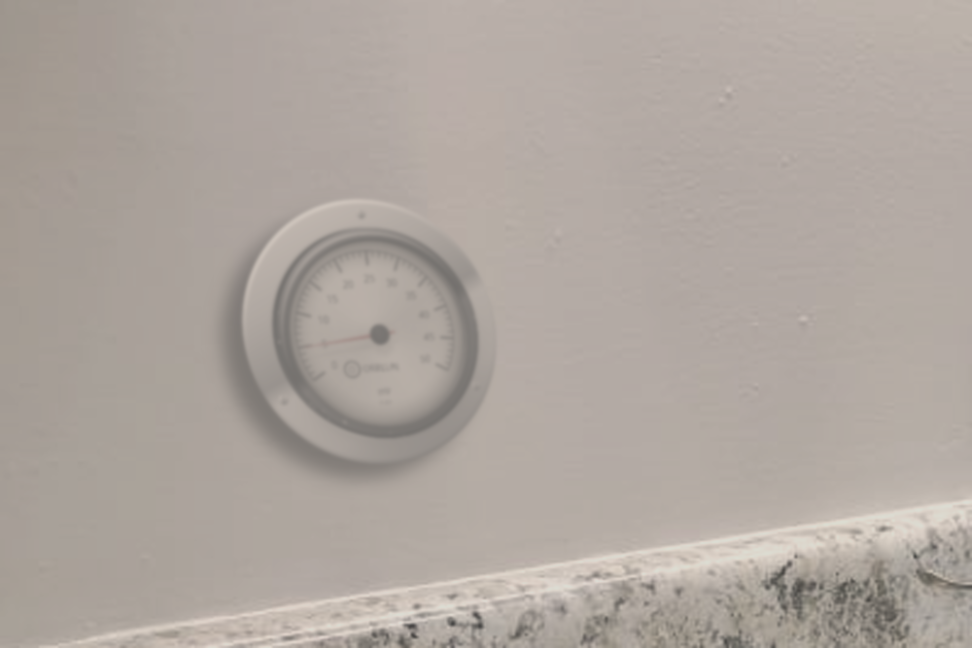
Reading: 5 mV
